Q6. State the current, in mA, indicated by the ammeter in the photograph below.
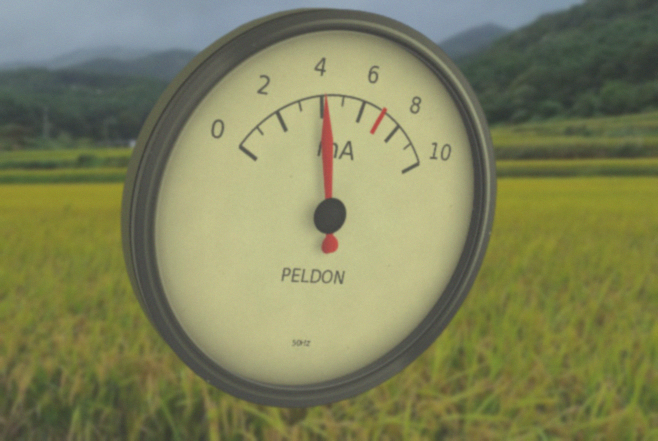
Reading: 4 mA
